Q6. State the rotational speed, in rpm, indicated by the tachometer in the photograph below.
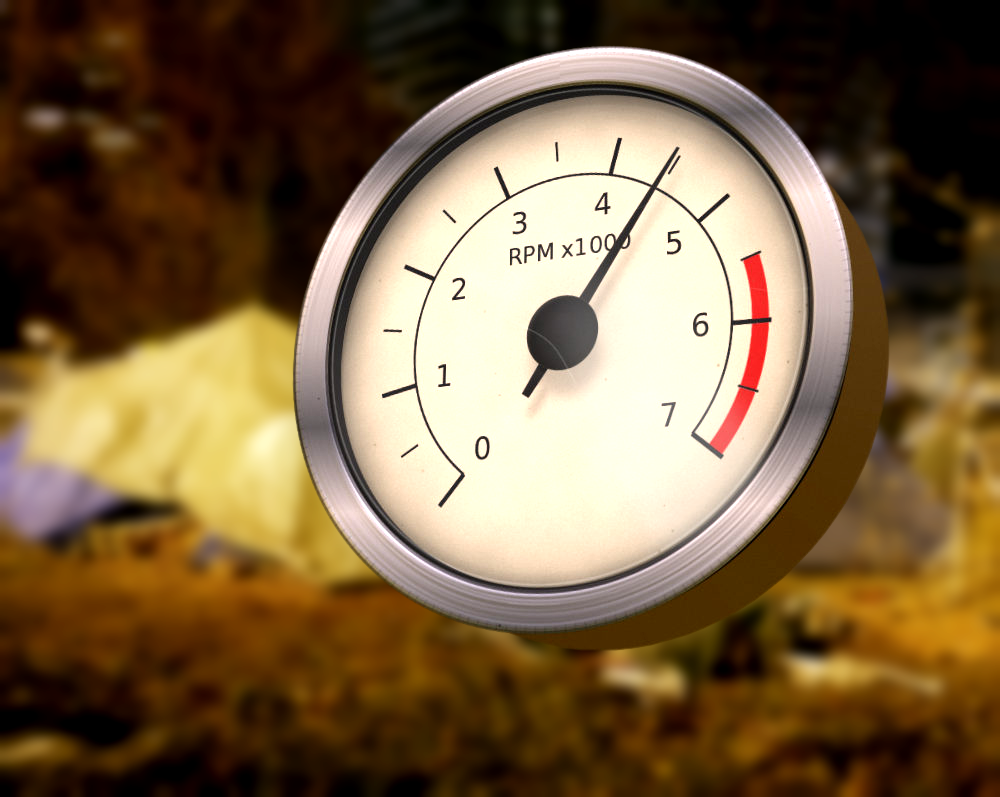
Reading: 4500 rpm
